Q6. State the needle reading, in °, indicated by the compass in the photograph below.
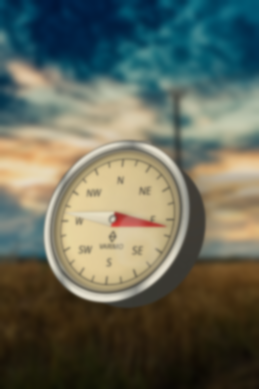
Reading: 97.5 °
